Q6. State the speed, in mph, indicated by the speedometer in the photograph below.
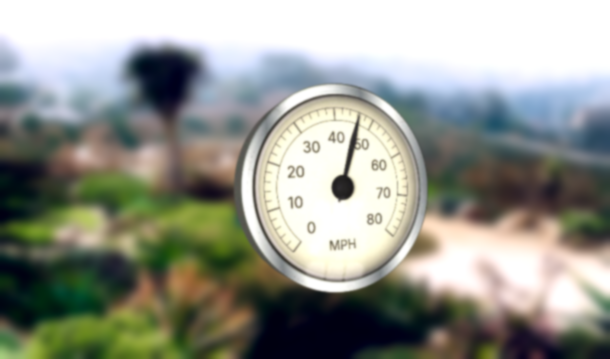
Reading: 46 mph
